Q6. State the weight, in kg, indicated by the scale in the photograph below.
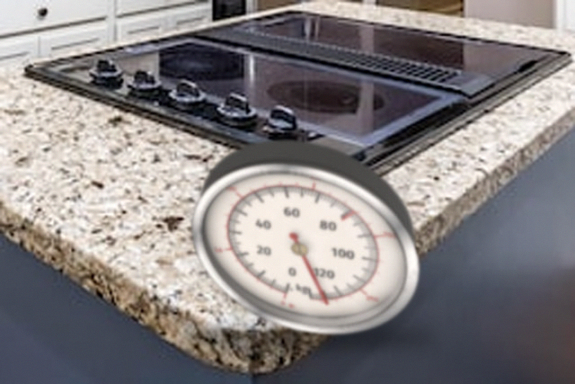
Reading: 125 kg
